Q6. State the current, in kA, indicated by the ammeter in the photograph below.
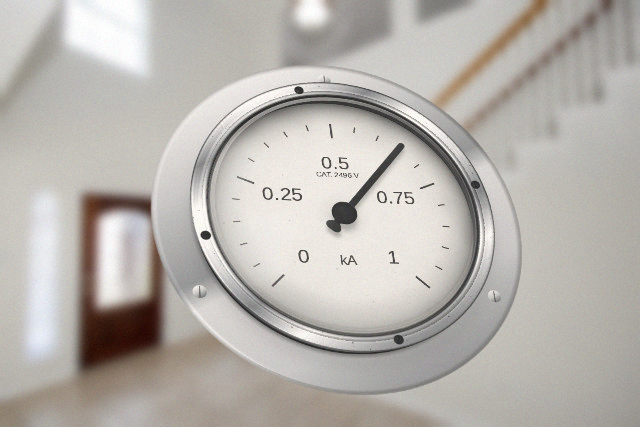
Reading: 0.65 kA
